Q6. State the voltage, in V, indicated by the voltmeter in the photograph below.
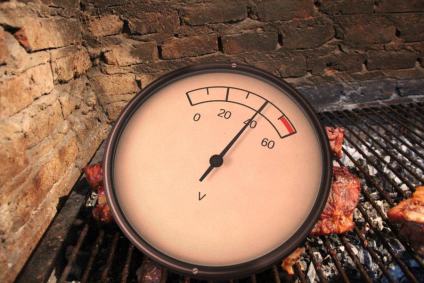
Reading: 40 V
